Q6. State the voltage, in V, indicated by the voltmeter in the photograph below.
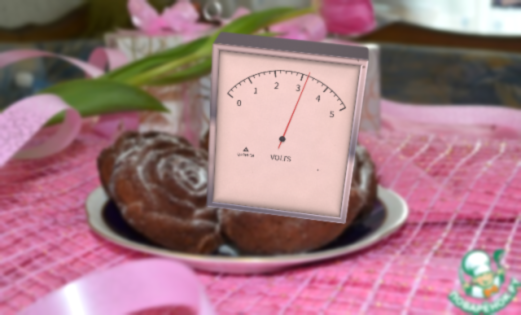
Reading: 3.2 V
